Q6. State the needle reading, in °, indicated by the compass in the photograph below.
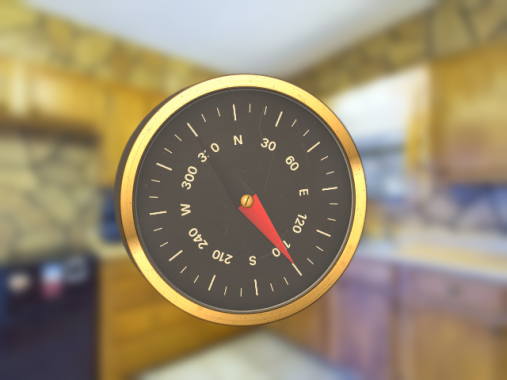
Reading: 150 °
